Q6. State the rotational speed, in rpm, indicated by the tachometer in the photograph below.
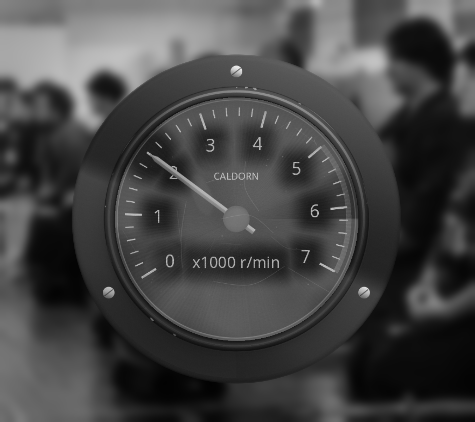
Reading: 2000 rpm
